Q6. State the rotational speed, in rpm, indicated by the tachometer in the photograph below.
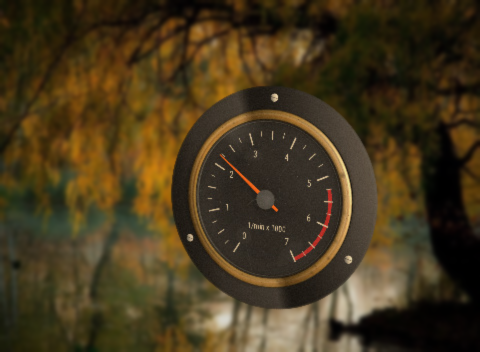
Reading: 2250 rpm
